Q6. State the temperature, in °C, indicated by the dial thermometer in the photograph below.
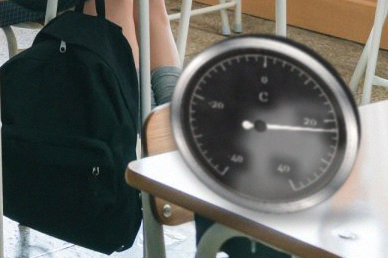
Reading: 22 °C
